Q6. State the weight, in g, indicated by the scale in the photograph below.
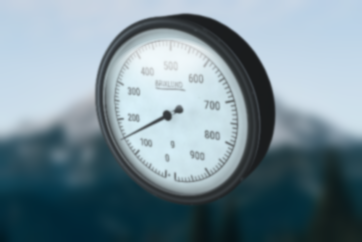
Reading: 150 g
